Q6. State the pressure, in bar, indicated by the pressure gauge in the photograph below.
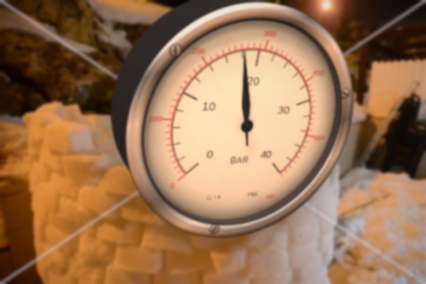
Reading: 18 bar
